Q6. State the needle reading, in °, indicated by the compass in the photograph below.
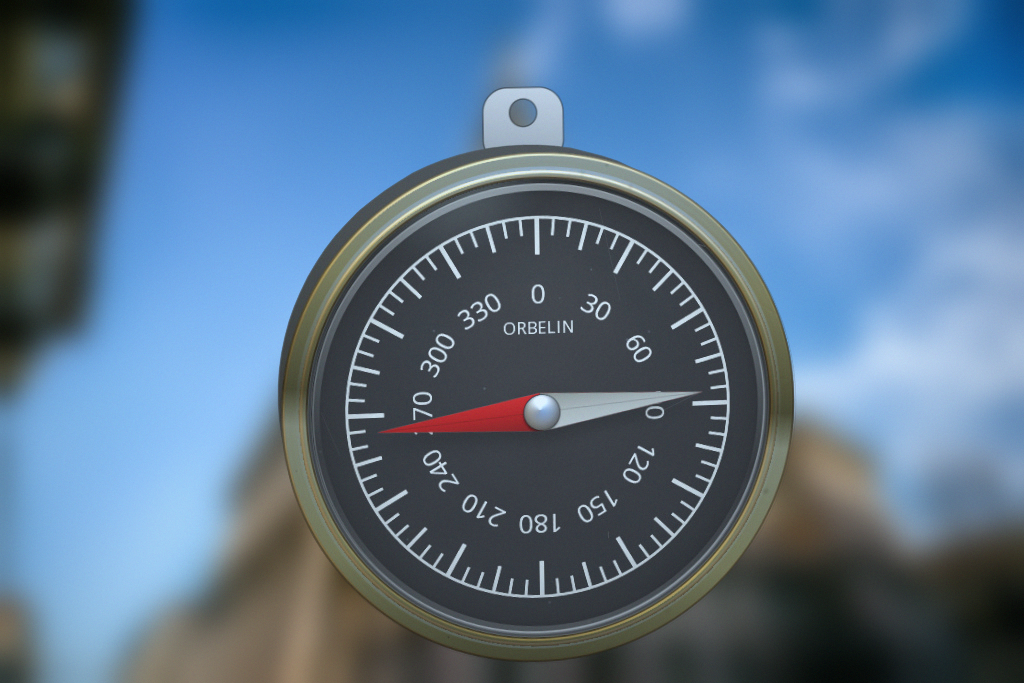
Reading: 265 °
